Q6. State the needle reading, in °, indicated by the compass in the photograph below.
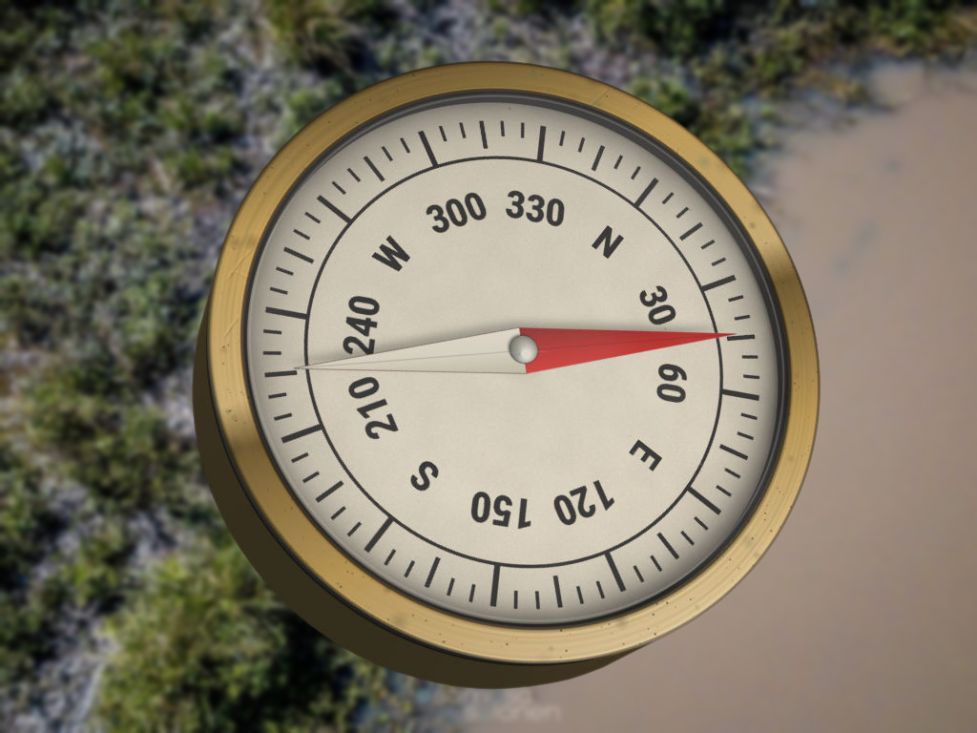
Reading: 45 °
